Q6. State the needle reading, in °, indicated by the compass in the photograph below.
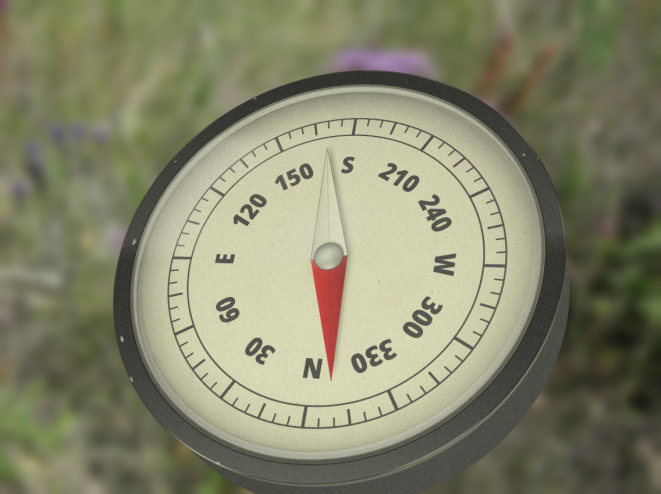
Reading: 350 °
